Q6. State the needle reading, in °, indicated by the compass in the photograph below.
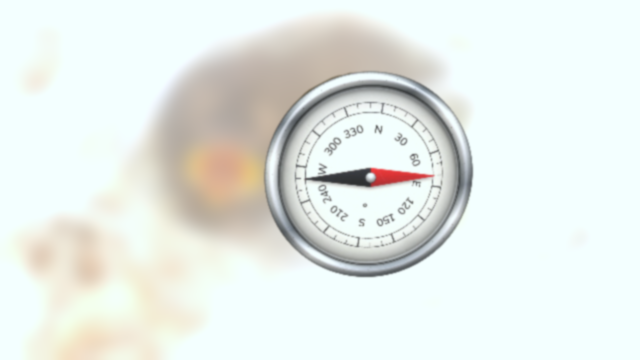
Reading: 80 °
